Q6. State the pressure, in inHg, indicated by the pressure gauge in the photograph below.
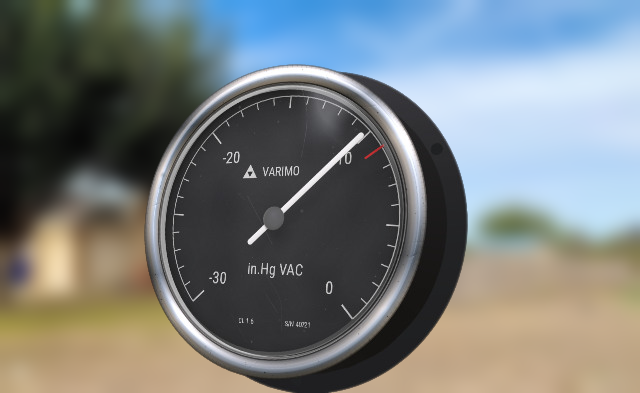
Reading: -10 inHg
